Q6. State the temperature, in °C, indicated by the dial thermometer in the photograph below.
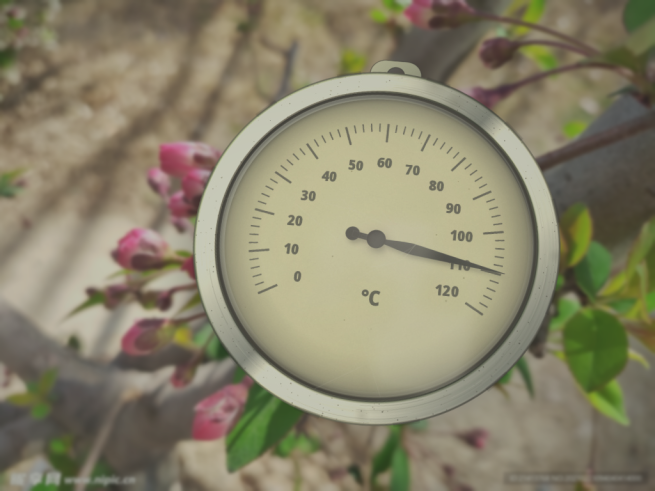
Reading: 110 °C
